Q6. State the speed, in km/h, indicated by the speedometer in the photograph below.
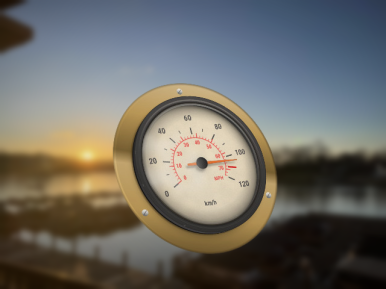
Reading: 105 km/h
